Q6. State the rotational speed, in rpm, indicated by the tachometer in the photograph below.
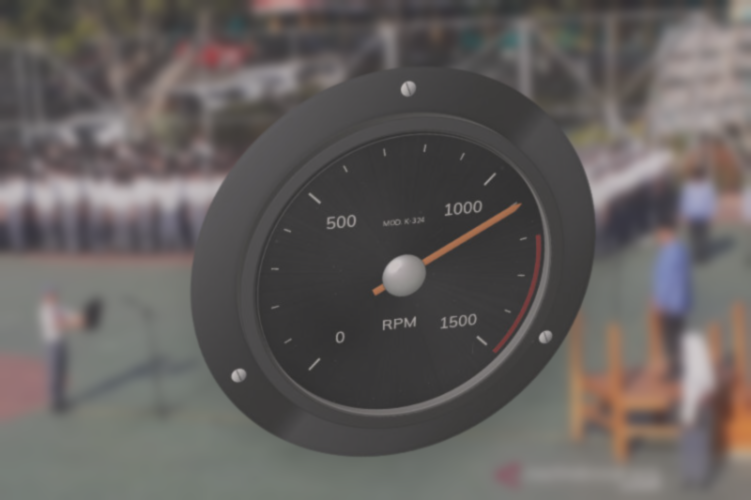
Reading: 1100 rpm
